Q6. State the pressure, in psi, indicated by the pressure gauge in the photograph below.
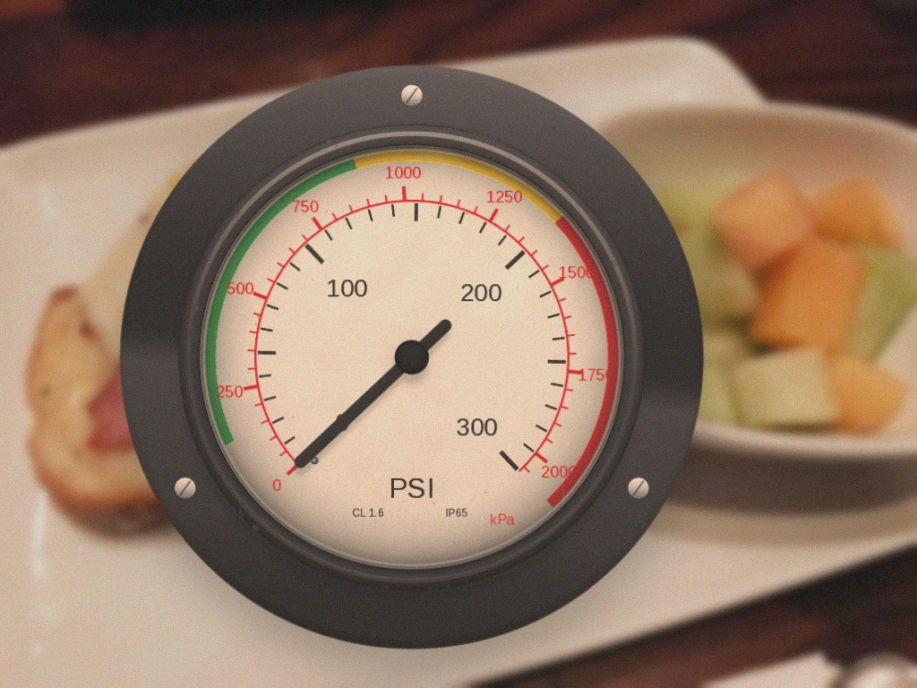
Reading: 0 psi
